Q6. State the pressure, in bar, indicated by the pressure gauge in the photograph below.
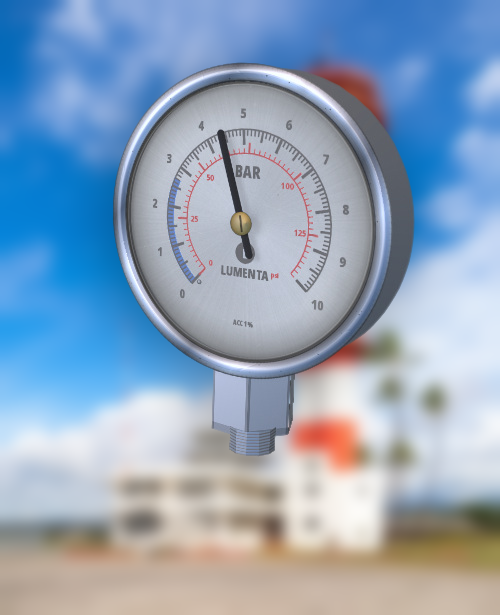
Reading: 4.5 bar
